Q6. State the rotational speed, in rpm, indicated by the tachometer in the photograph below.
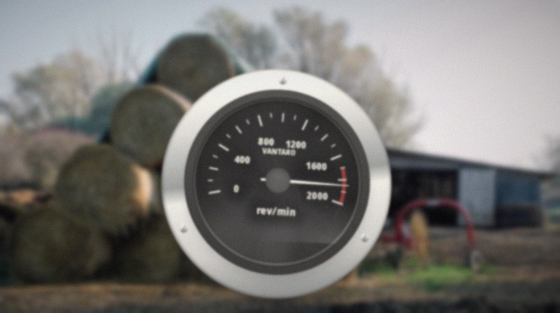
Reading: 1850 rpm
